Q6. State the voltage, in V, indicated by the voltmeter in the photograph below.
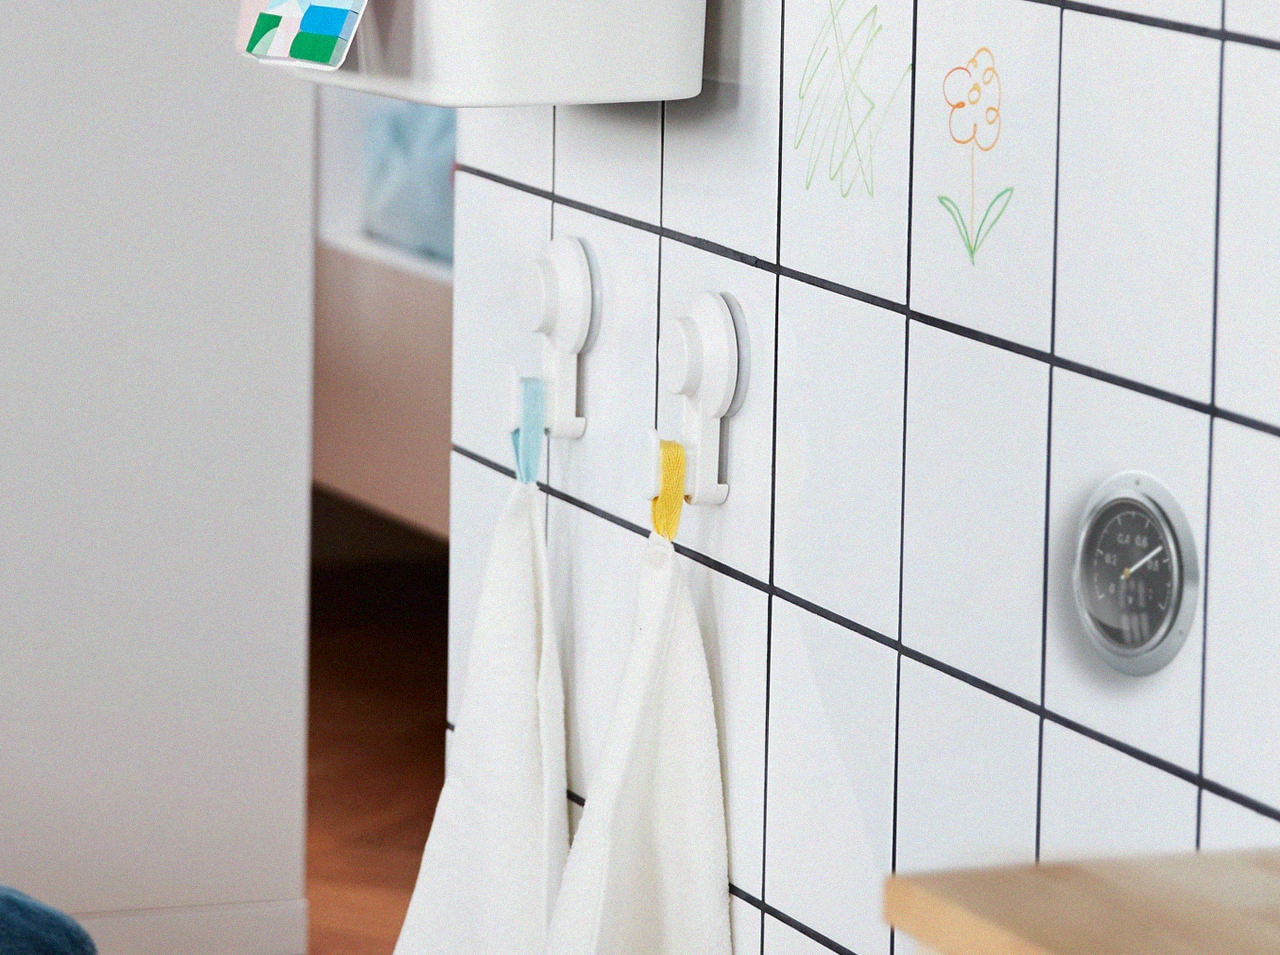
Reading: 0.75 V
